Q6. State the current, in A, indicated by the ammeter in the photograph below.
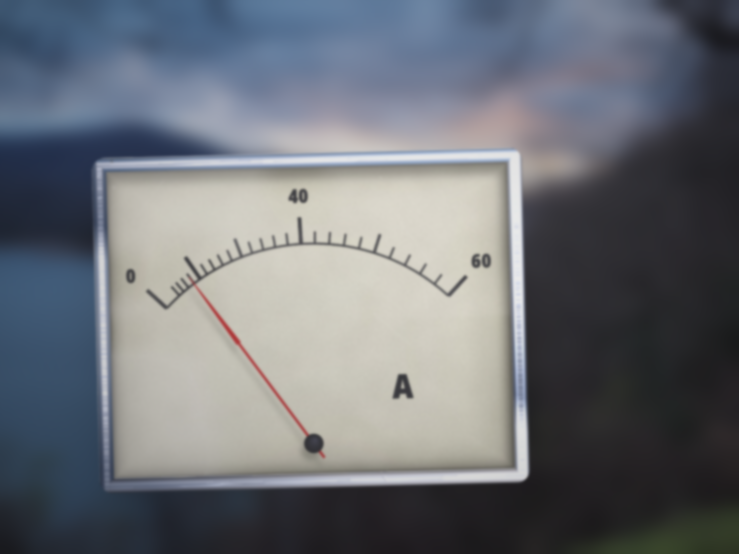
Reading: 18 A
